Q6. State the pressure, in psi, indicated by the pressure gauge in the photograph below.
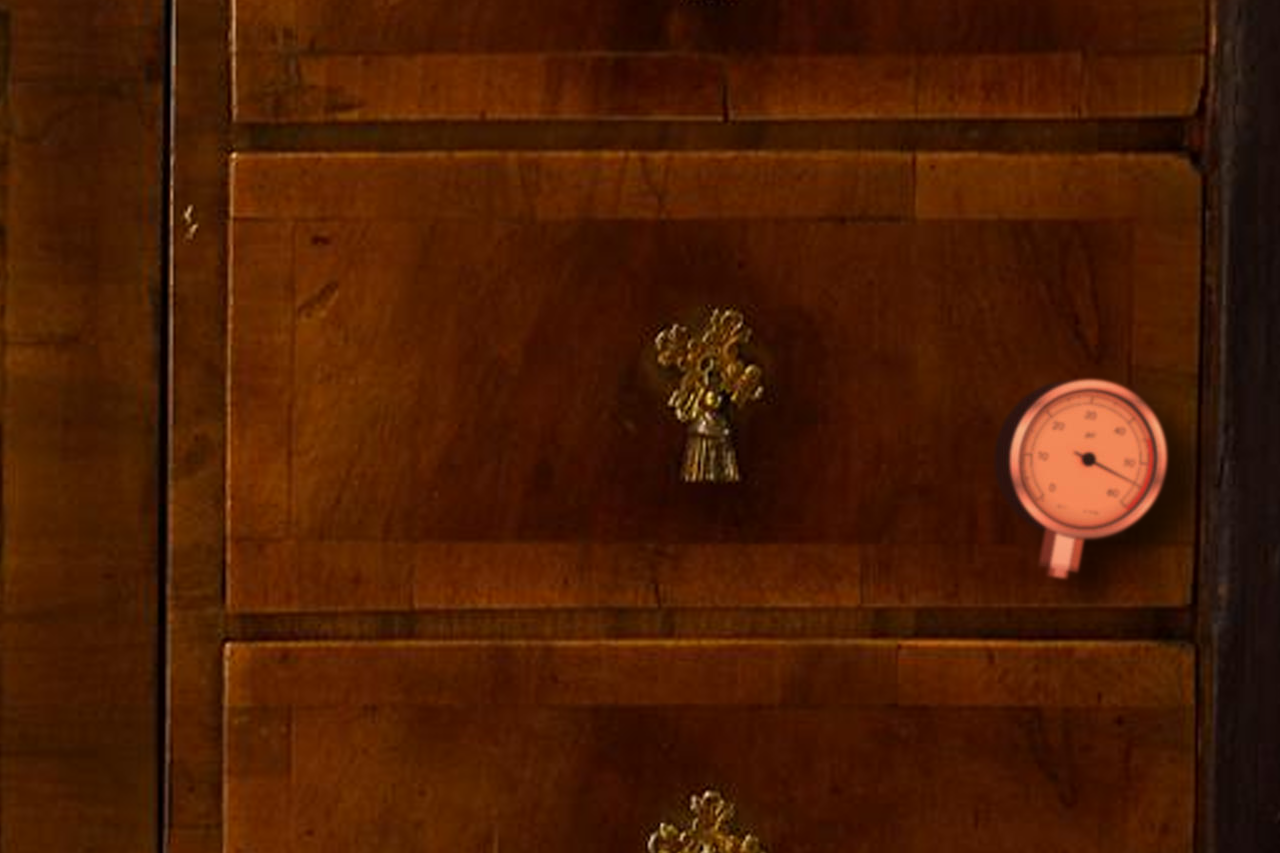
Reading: 55 psi
